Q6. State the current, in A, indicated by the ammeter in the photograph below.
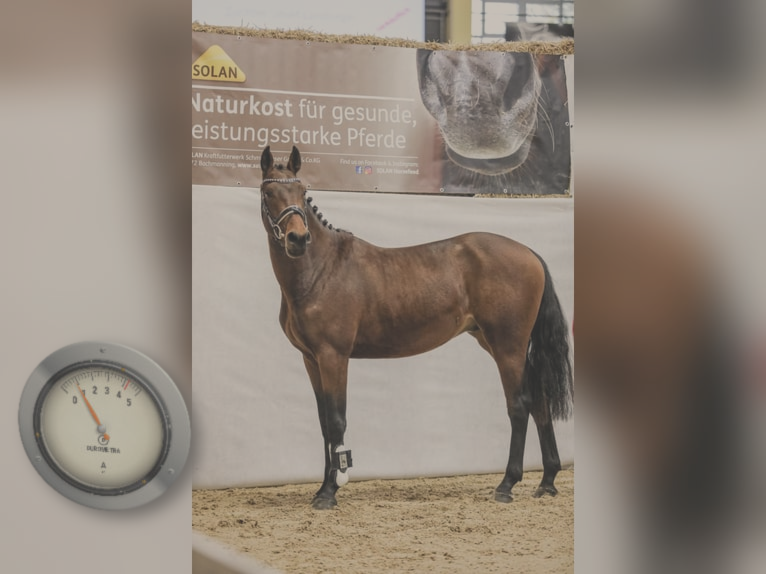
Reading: 1 A
